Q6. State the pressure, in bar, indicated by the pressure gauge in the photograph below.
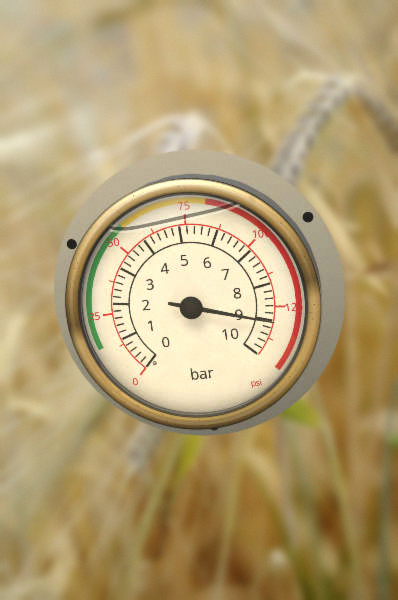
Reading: 9 bar
